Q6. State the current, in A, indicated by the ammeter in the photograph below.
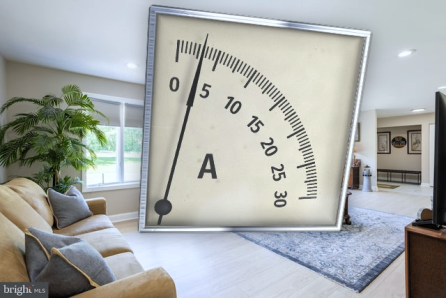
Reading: 3 A
